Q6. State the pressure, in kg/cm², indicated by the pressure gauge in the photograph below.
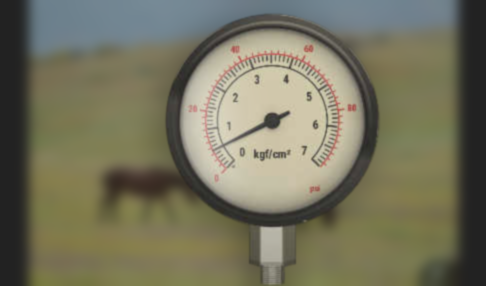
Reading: 0.5 kg/cm²
